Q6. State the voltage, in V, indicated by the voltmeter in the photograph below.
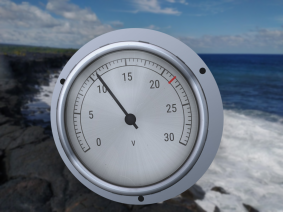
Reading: 11 V
